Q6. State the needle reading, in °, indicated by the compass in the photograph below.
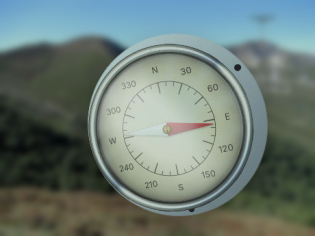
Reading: 95 °
